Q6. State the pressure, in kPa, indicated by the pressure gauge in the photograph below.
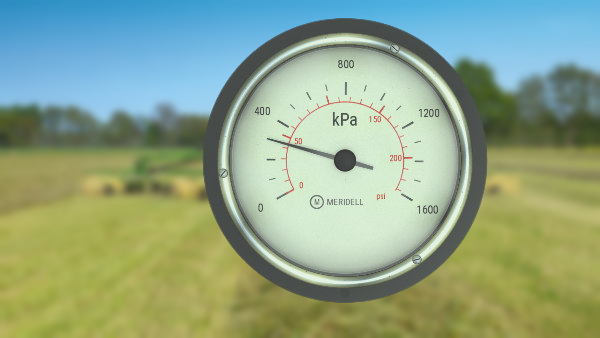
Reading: 300 kPa
